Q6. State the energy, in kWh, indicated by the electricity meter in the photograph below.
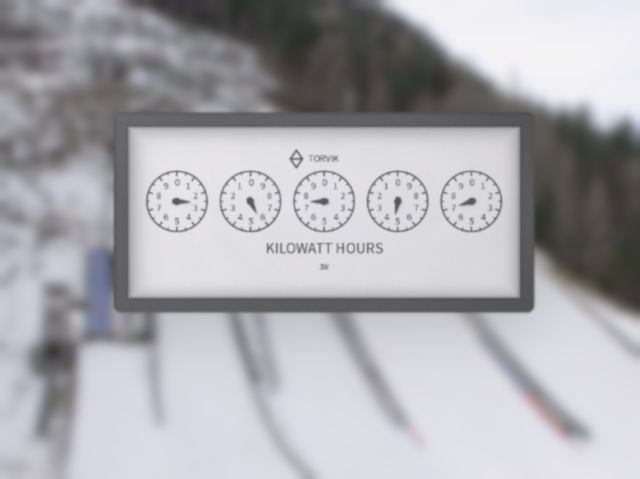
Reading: 25747 kWh
